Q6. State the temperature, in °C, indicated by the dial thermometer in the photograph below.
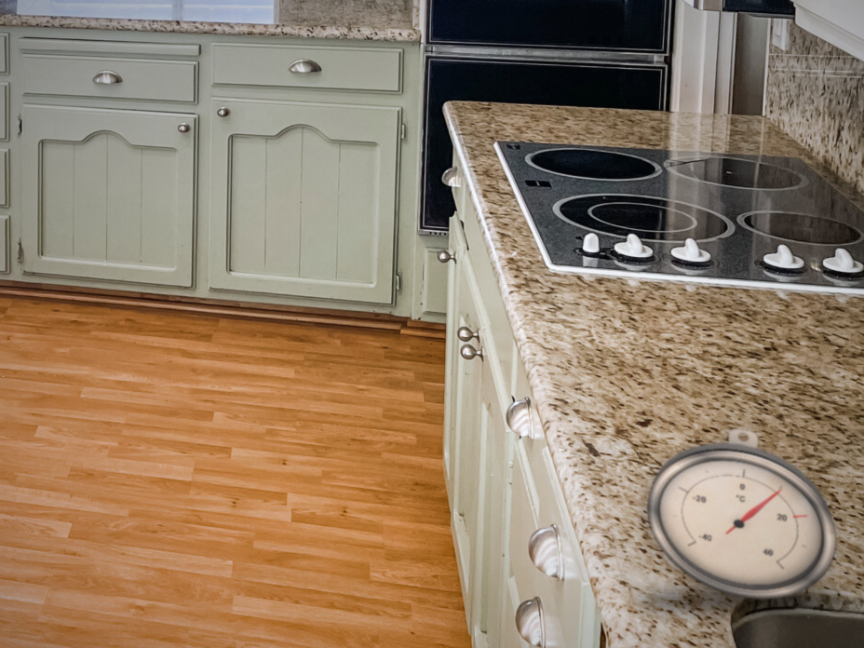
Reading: 10 °C
